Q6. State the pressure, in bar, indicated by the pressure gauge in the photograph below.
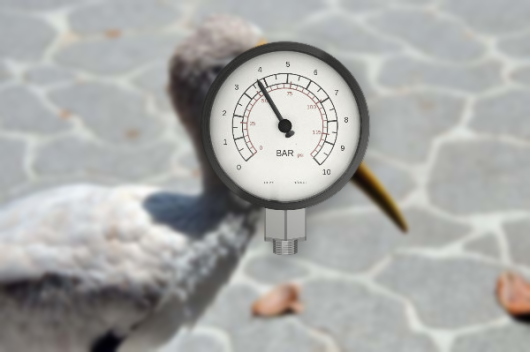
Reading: 3.75 bar
